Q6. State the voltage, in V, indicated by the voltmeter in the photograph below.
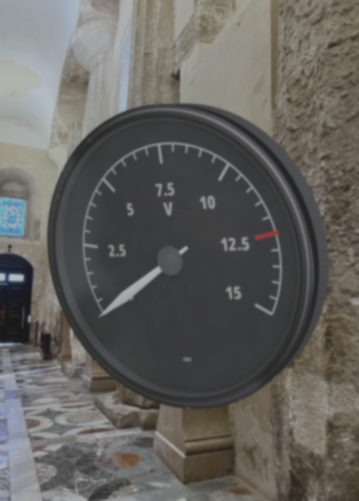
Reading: 0 V
